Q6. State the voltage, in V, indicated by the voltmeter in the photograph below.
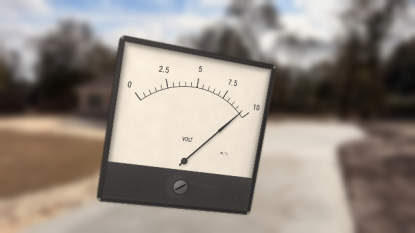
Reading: 9.5 V
